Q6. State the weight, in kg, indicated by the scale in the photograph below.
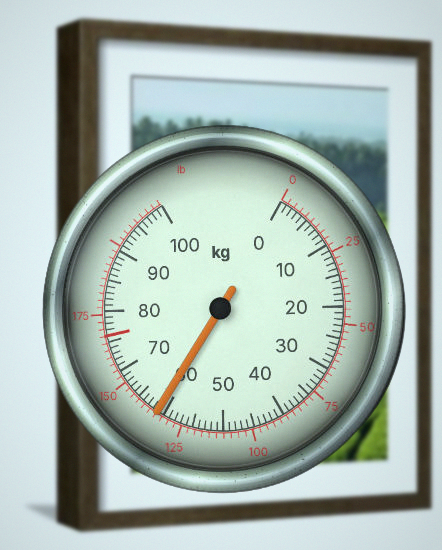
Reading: 61 kg
